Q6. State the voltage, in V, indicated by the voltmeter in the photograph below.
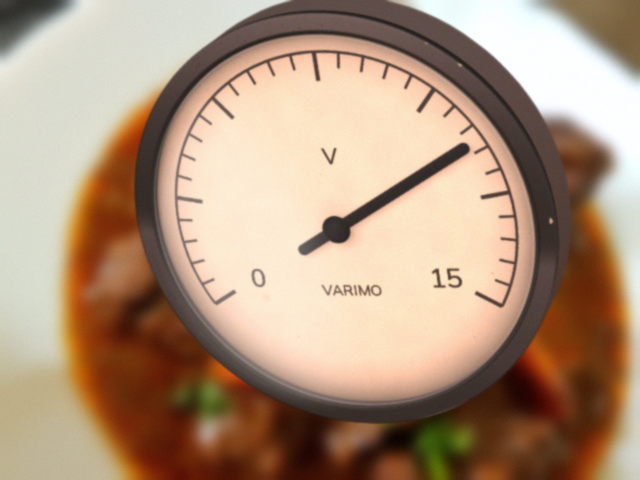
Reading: 11.25 V
